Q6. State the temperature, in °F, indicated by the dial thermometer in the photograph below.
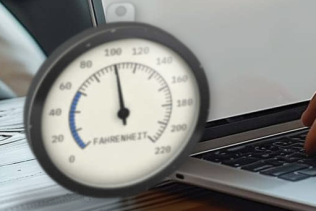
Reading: 100 °F
